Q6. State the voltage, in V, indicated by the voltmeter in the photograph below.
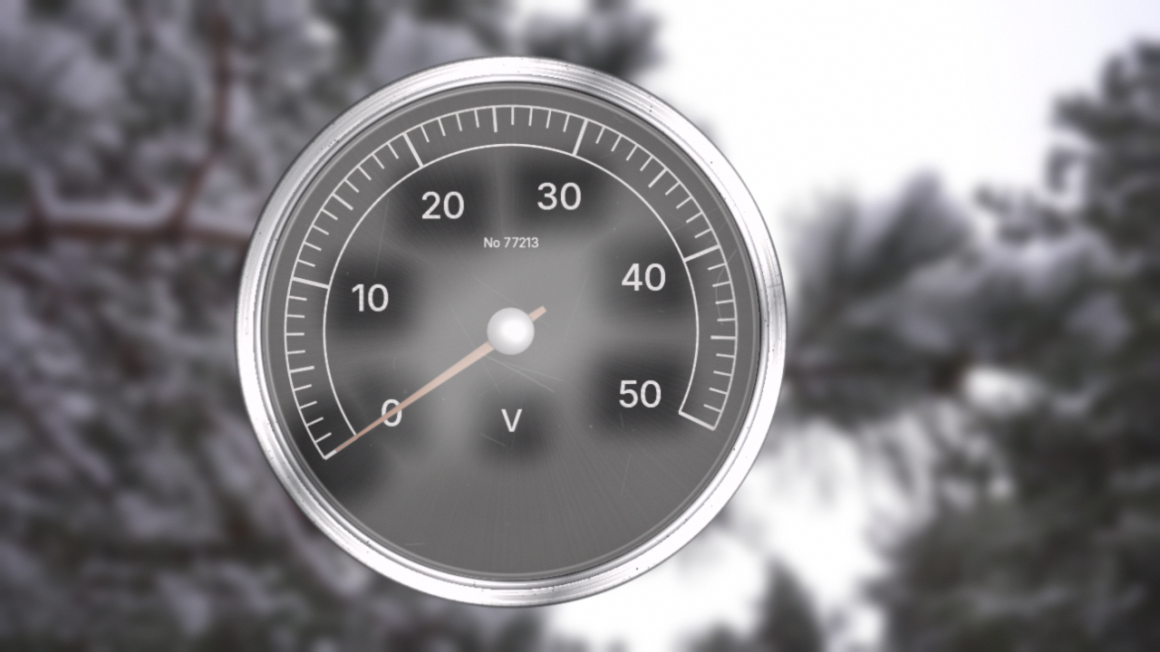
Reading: 0 V
